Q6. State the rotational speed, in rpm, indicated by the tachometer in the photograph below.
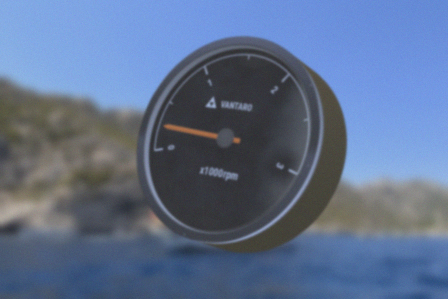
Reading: 250 rpm
